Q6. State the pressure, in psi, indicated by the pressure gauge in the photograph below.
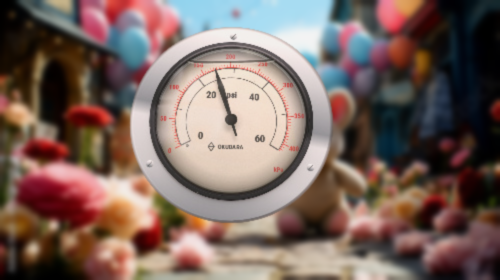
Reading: 25 psi
